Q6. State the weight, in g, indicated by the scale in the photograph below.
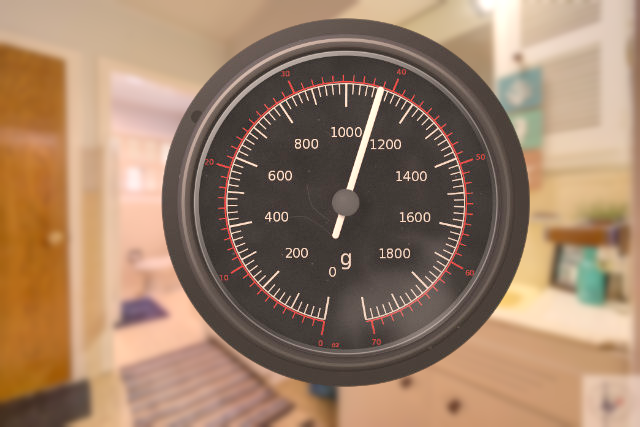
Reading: 1100 g
